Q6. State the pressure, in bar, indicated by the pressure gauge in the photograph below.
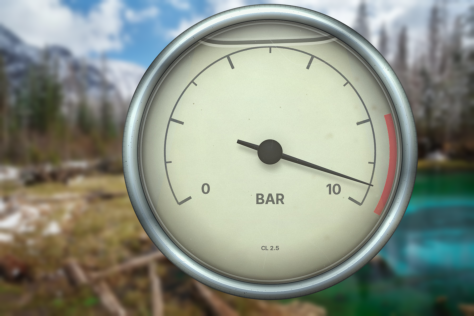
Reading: 9.5 bar
